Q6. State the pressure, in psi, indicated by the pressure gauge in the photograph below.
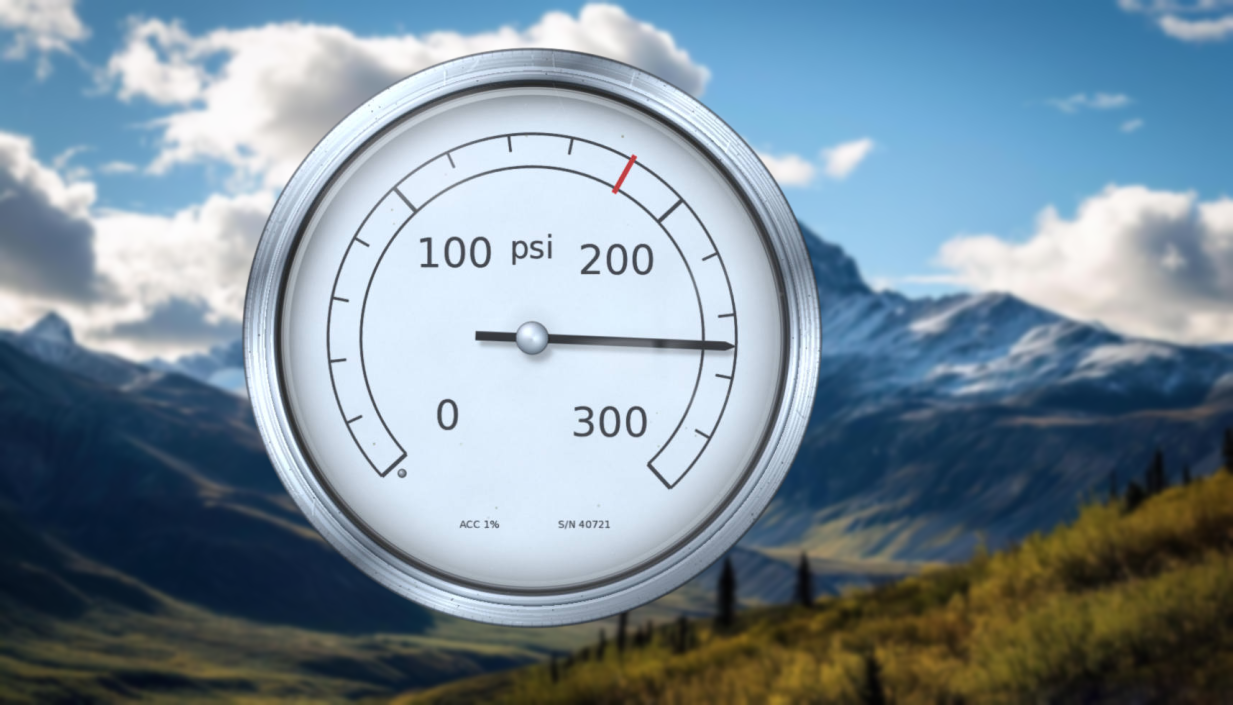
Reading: 250 psi
